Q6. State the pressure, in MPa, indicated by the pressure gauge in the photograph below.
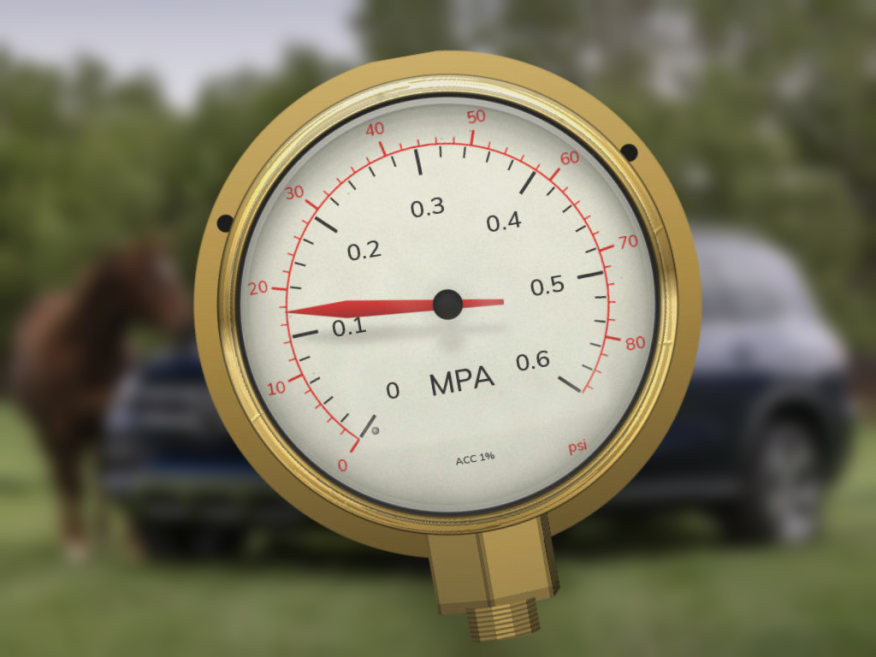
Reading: 0.12 MPa
